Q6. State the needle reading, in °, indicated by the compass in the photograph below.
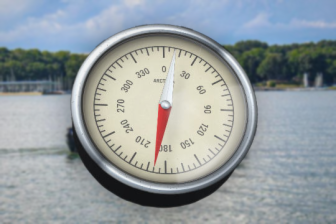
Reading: 190 °
